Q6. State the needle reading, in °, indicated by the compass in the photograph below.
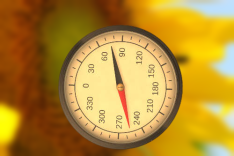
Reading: 255 °
